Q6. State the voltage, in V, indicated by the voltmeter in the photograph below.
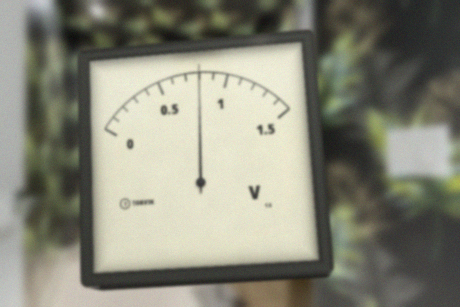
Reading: 0.8 V
